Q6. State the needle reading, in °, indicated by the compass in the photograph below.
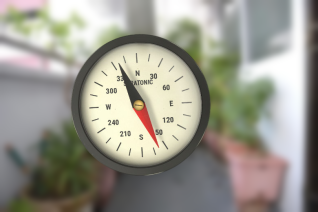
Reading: 157.5 °
